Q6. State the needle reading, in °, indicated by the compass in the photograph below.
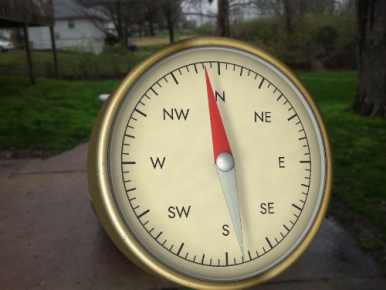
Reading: 350 °
